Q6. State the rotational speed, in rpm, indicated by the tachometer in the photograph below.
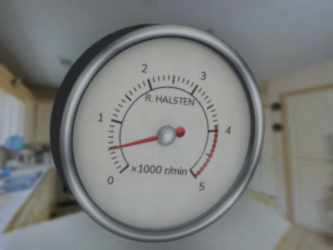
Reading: 500 rpm
